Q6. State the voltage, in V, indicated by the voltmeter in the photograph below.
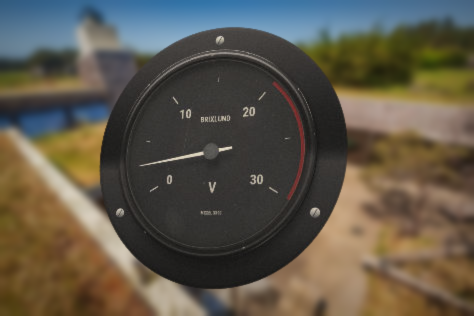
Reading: 2.5 V
